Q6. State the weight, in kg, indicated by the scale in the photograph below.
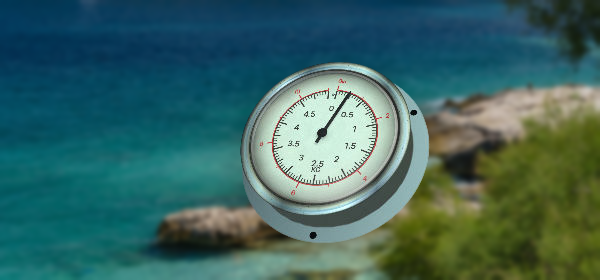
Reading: 0.25 kg
